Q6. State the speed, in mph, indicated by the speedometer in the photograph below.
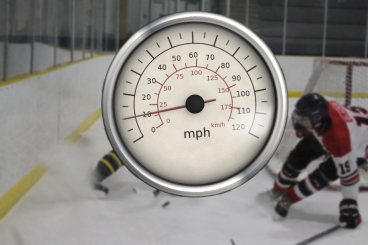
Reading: 10 mph
